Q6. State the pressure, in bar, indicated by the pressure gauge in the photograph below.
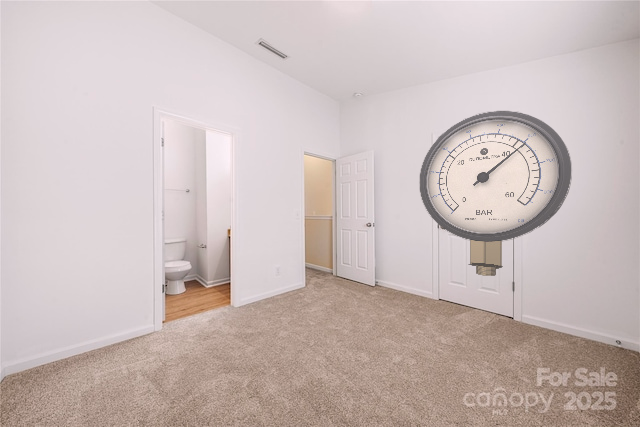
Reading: 42 bar
